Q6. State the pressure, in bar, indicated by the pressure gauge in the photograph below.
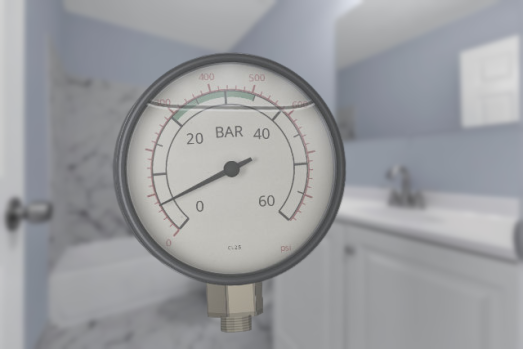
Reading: 5 bar
